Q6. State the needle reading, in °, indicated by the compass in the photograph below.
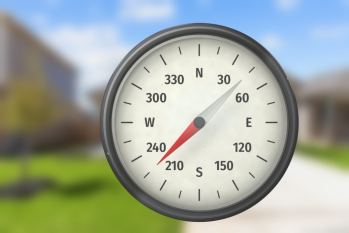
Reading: 225 °
